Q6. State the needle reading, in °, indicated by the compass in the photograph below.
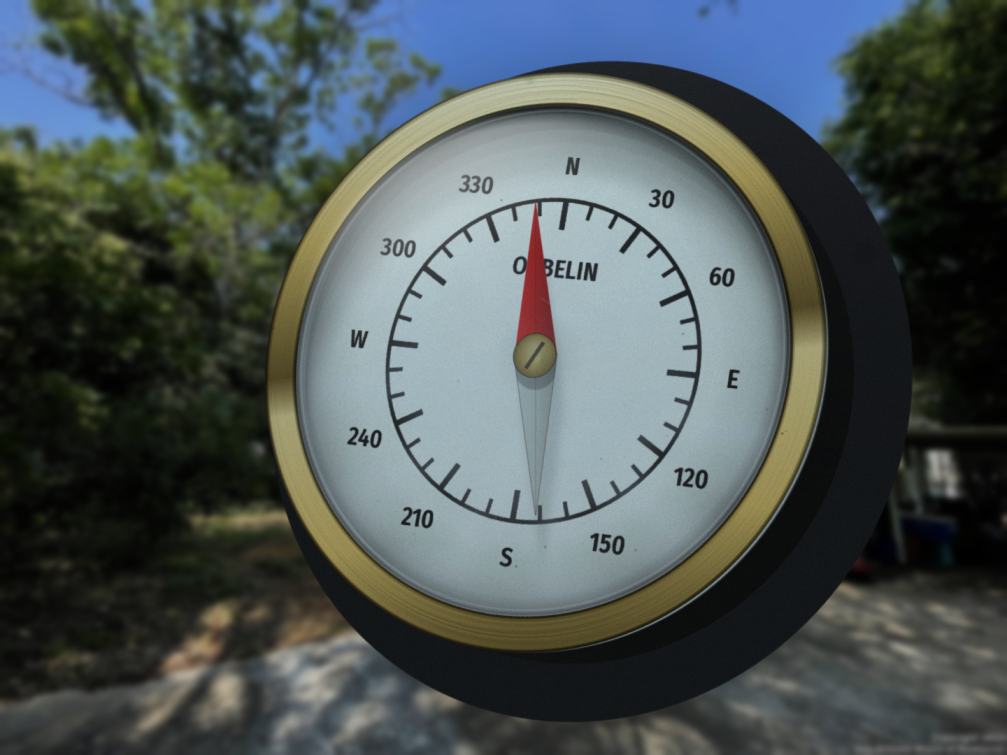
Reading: 350 °
